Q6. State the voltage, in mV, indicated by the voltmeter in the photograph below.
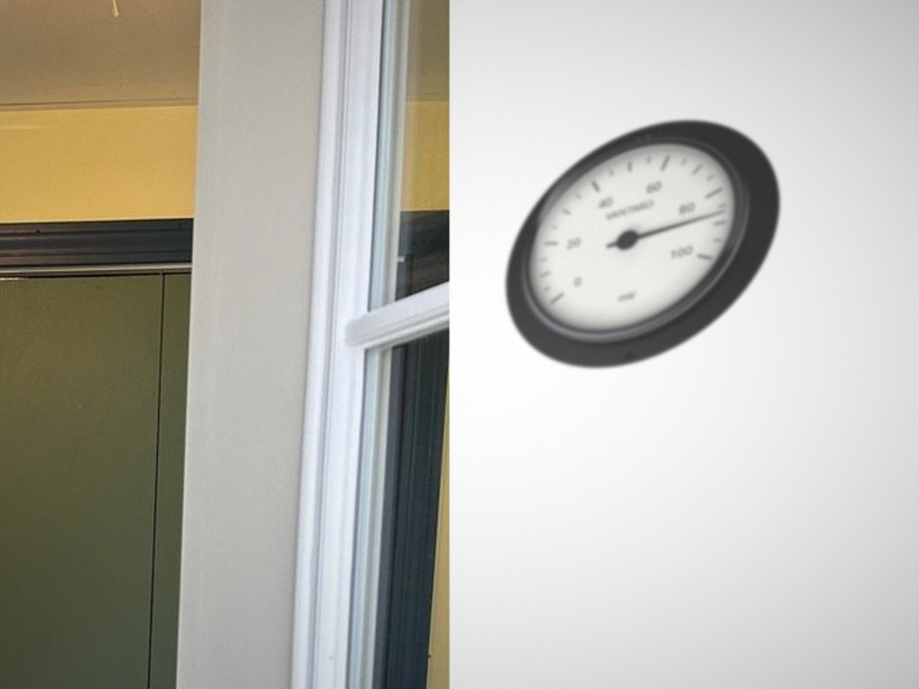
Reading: 87.5 mV
